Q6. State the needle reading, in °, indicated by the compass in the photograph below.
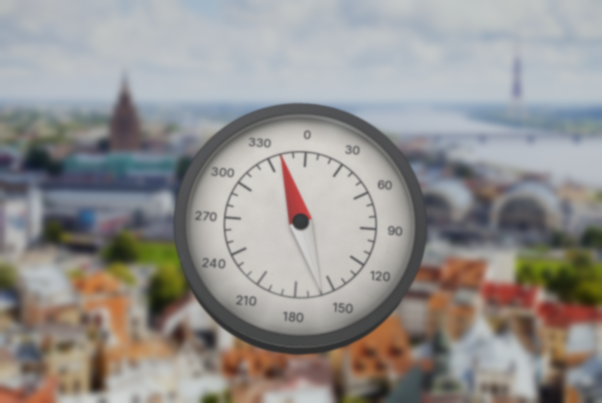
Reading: 340 °
